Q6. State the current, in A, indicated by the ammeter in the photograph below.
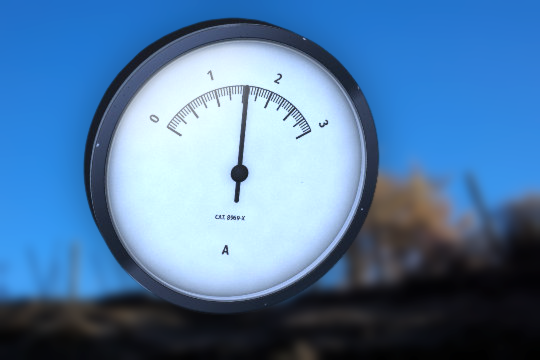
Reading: 1.5 A
